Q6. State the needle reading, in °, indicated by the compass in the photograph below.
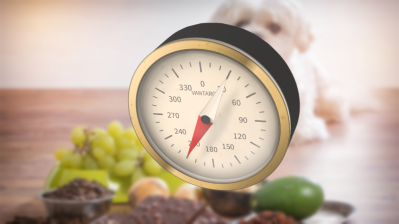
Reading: 210 °
